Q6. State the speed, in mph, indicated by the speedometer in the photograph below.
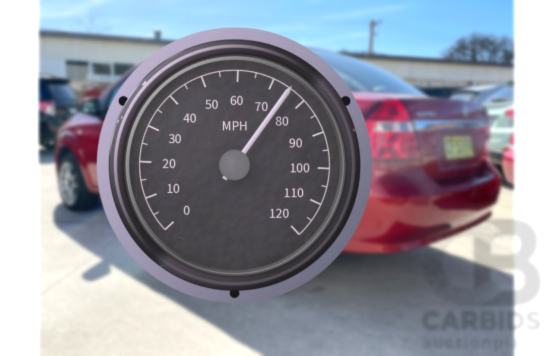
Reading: 75 mph
